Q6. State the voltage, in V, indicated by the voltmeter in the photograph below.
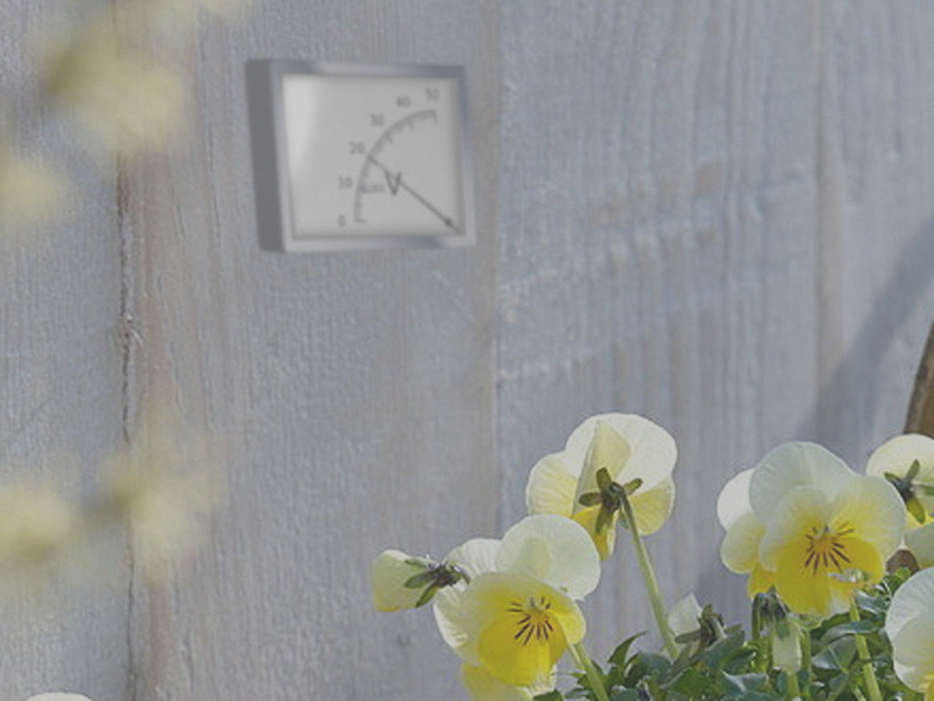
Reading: 20 V
